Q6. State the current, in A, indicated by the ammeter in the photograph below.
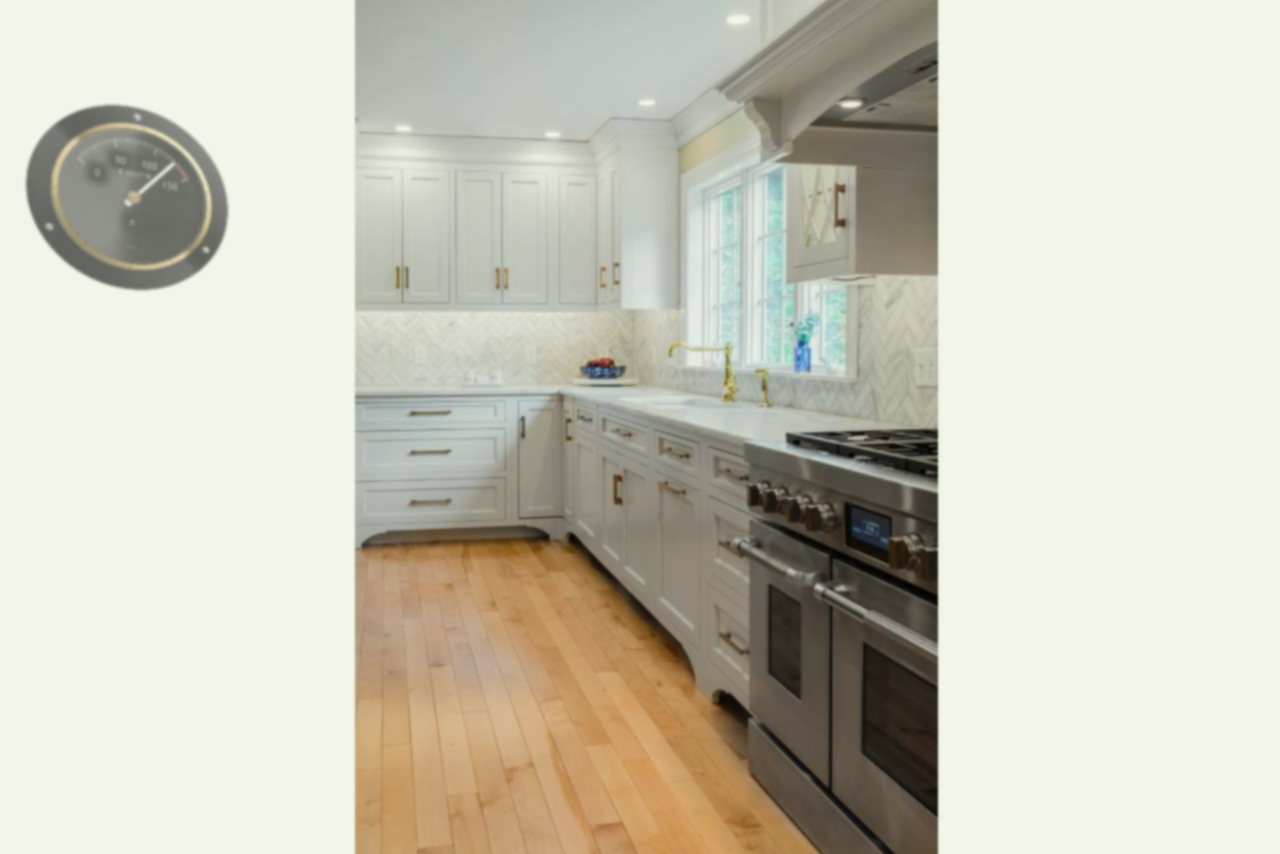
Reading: 125 A
